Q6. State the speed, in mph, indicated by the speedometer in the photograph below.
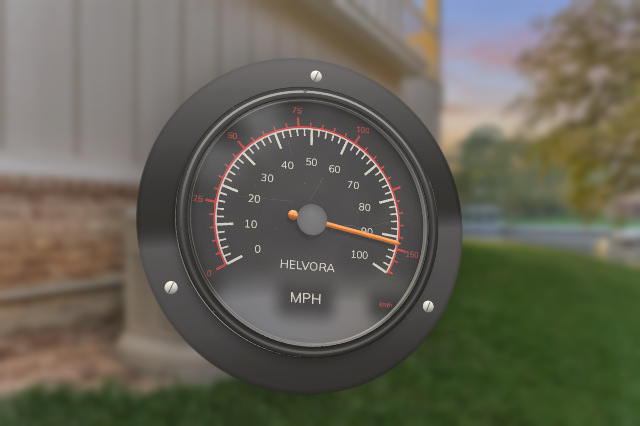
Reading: 92 mph
